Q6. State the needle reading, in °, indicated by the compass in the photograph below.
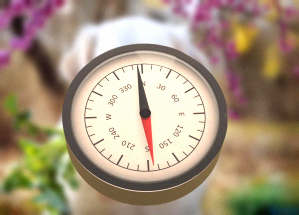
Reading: 175 °
